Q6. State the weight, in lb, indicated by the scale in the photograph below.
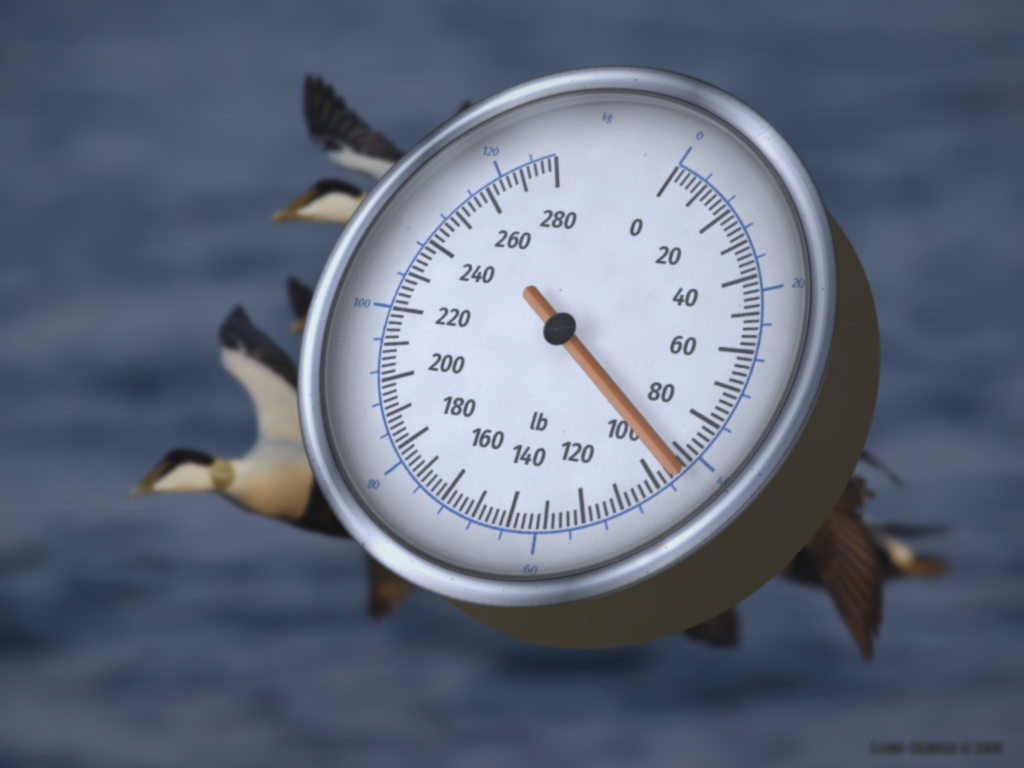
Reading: 94 lb
